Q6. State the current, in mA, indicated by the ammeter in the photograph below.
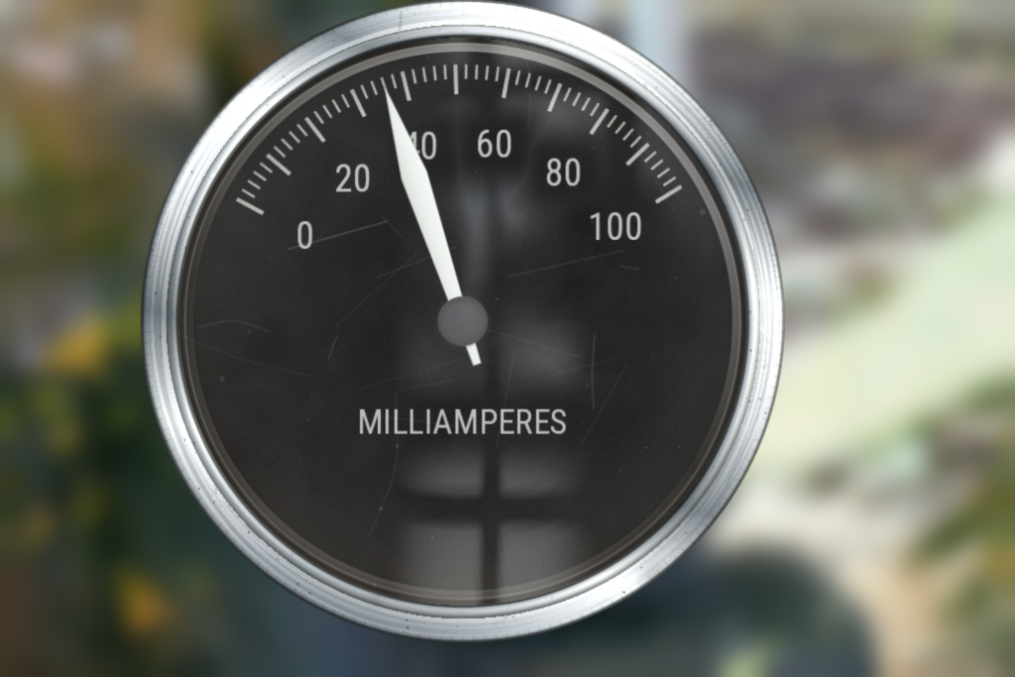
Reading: 36 mA
